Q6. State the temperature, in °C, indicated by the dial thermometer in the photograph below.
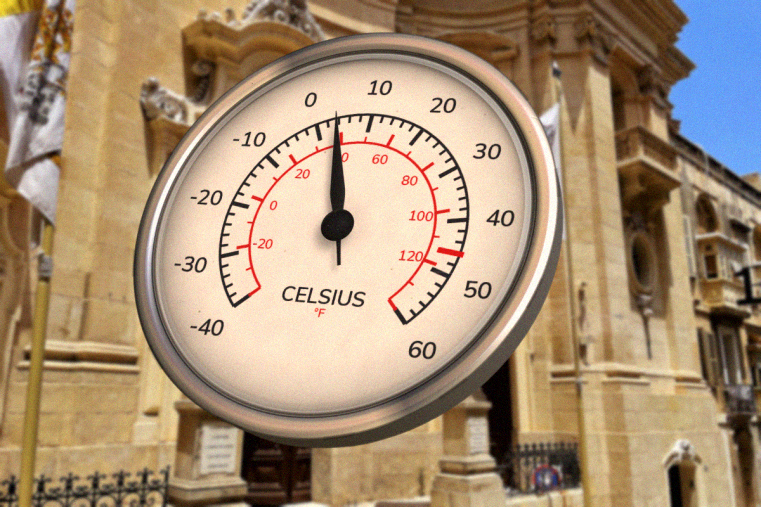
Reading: 4 °C
